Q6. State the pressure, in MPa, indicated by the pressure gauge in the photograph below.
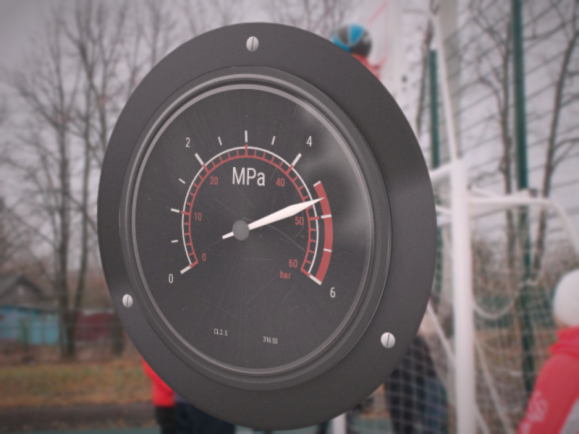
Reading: 4.75 MPa
